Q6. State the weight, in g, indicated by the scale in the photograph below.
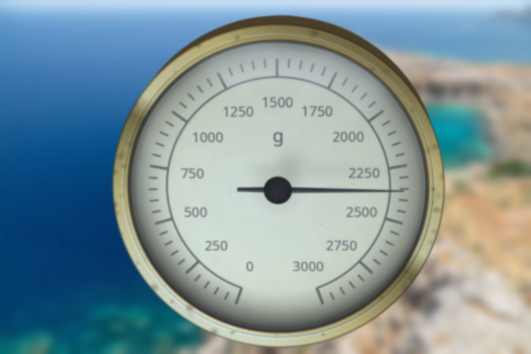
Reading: 2350 g
